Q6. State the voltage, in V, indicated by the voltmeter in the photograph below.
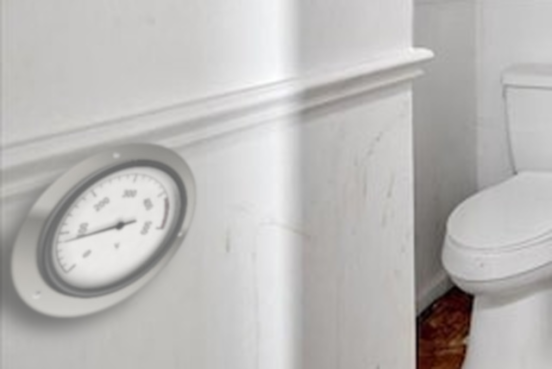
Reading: 80 V
